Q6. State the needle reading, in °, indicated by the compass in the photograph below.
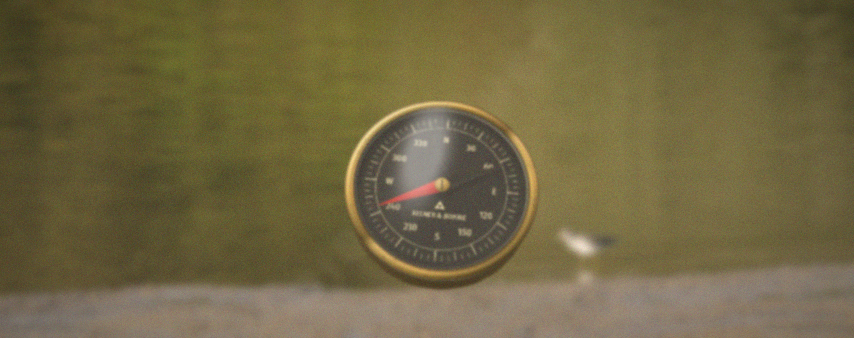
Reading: 245 °
